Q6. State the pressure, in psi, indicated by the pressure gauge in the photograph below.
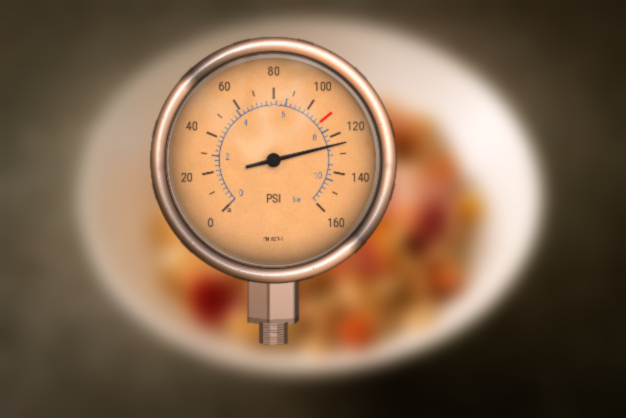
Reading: 125 psi
